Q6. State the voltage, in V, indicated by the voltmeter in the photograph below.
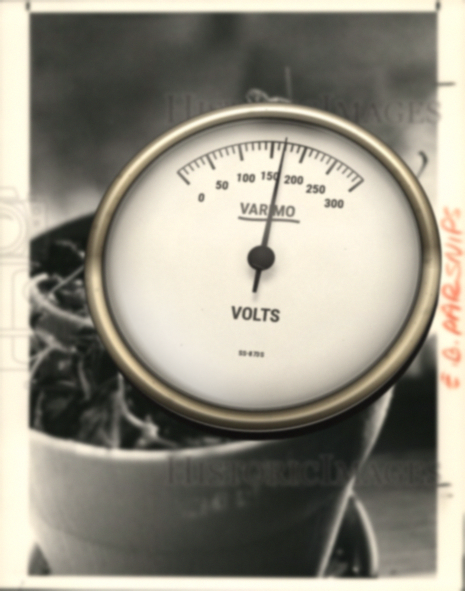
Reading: 170 V
